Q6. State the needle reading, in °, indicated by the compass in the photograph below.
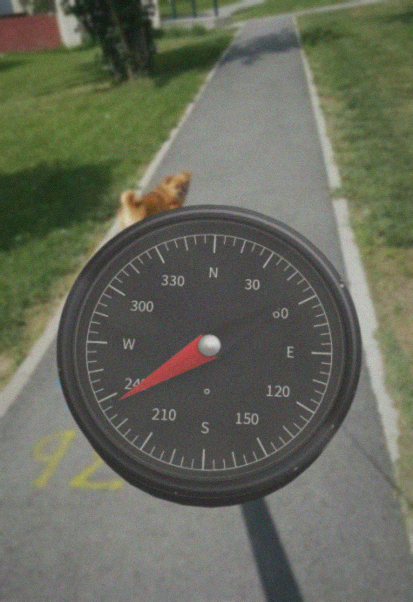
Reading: 235 °
